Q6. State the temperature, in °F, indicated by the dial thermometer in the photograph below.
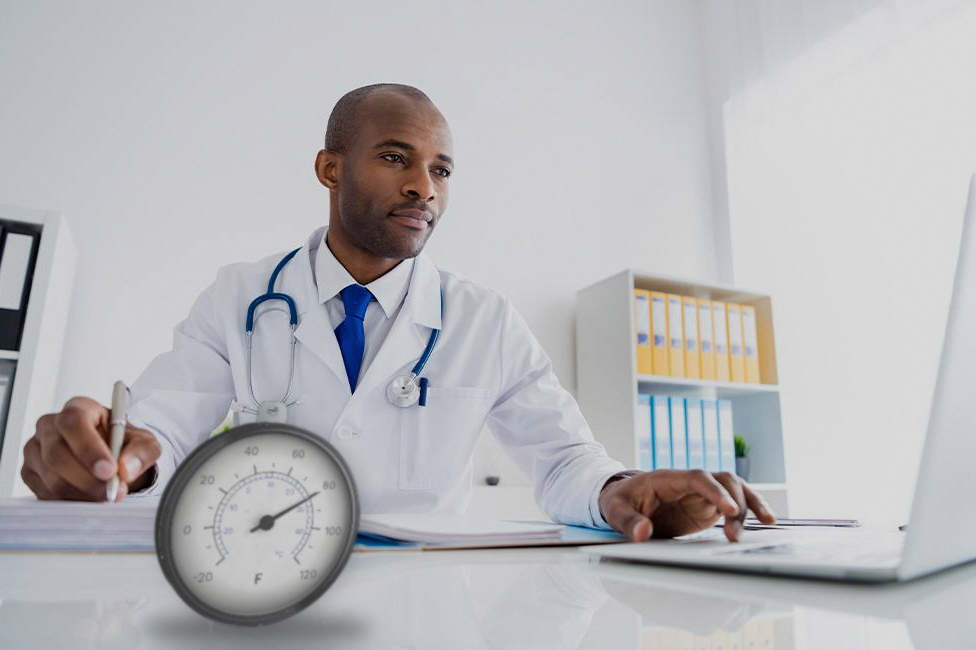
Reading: 80 °F
